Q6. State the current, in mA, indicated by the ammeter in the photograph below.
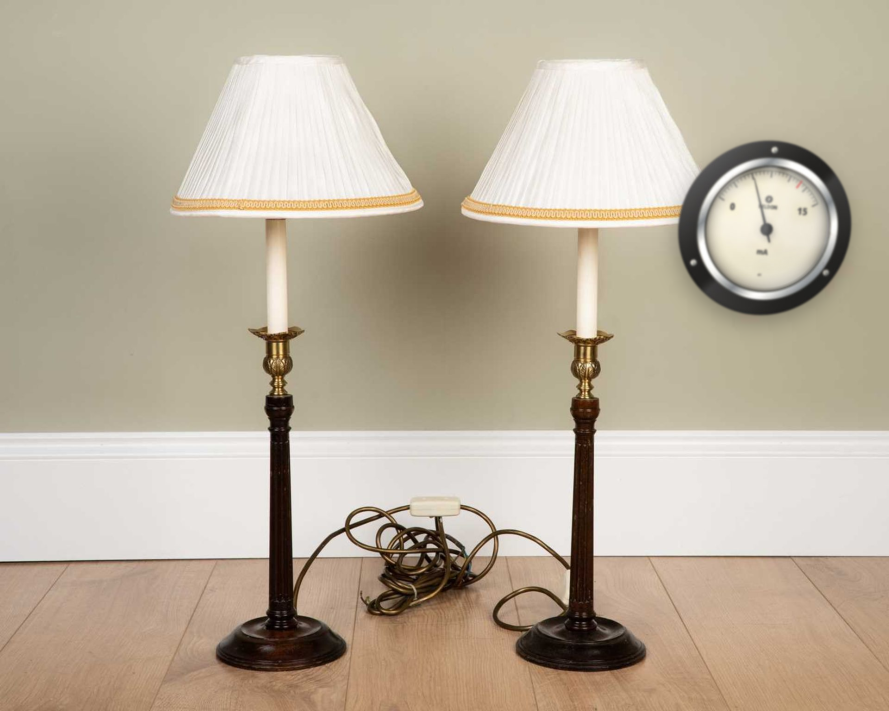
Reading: 5 mA
